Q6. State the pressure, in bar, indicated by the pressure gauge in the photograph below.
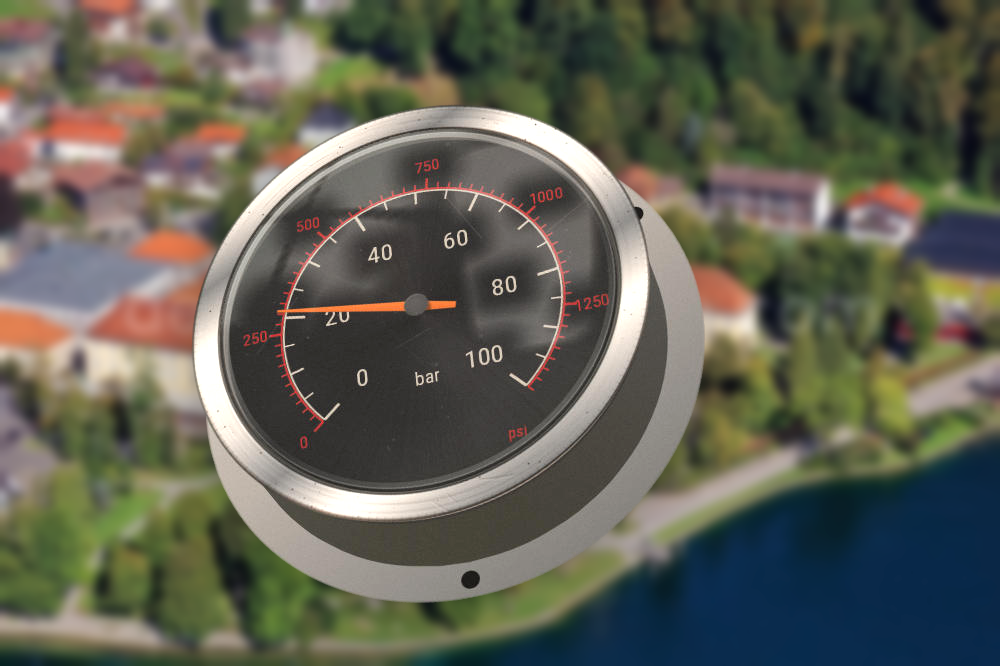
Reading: 20 bar
